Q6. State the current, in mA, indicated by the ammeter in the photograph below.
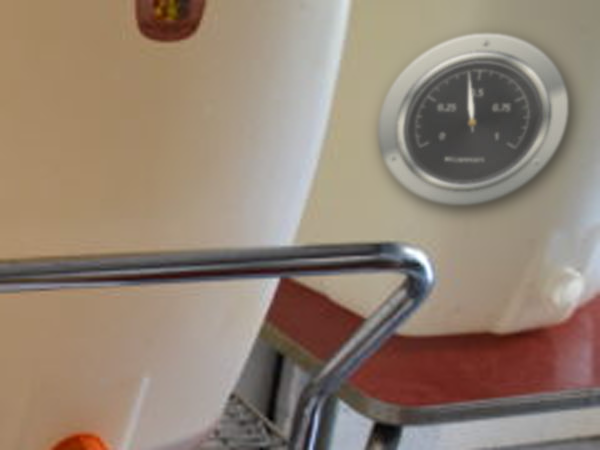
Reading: 0.45 mA
